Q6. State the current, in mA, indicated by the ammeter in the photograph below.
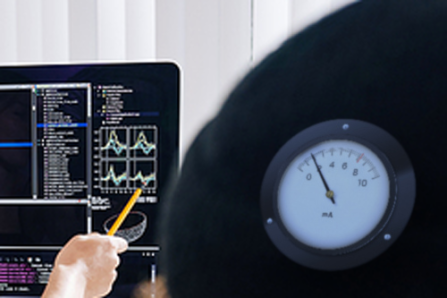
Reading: 2 mA
